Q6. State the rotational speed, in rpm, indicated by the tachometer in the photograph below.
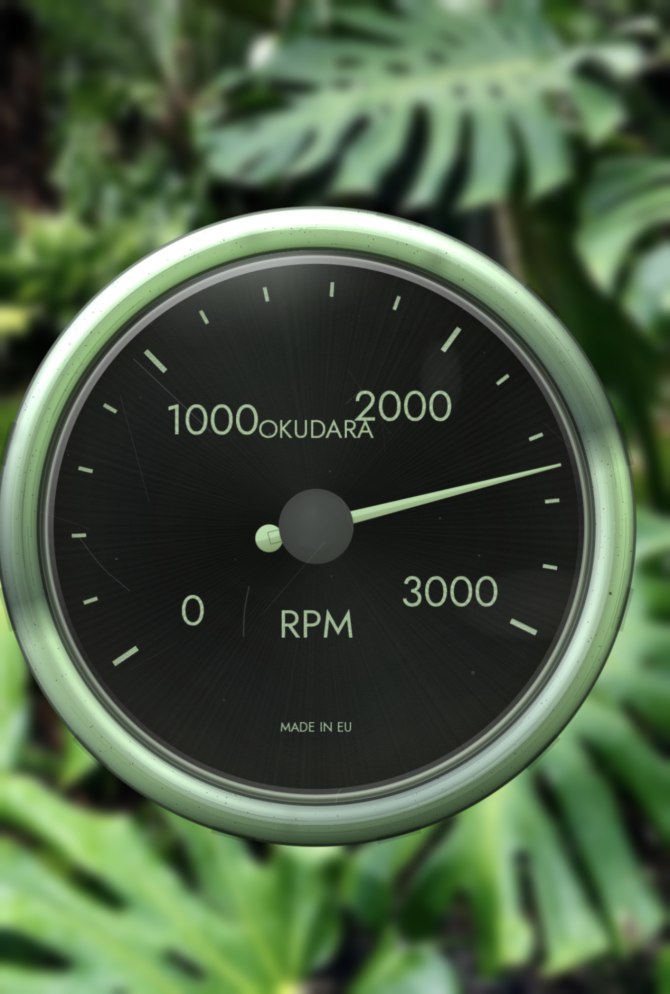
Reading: 2500 rpm
